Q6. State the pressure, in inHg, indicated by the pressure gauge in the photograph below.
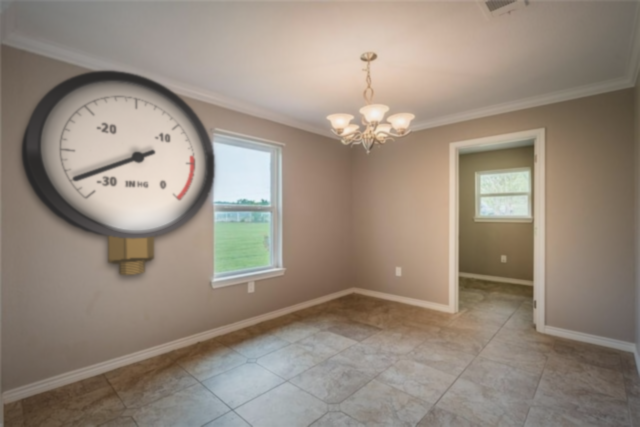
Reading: -28 inHg
